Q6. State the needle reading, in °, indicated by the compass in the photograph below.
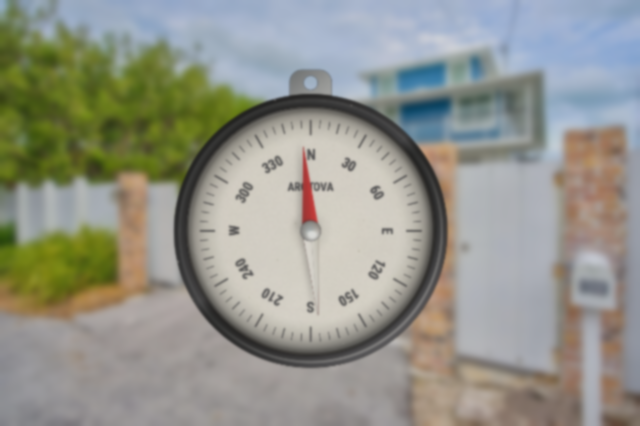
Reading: 355 °
